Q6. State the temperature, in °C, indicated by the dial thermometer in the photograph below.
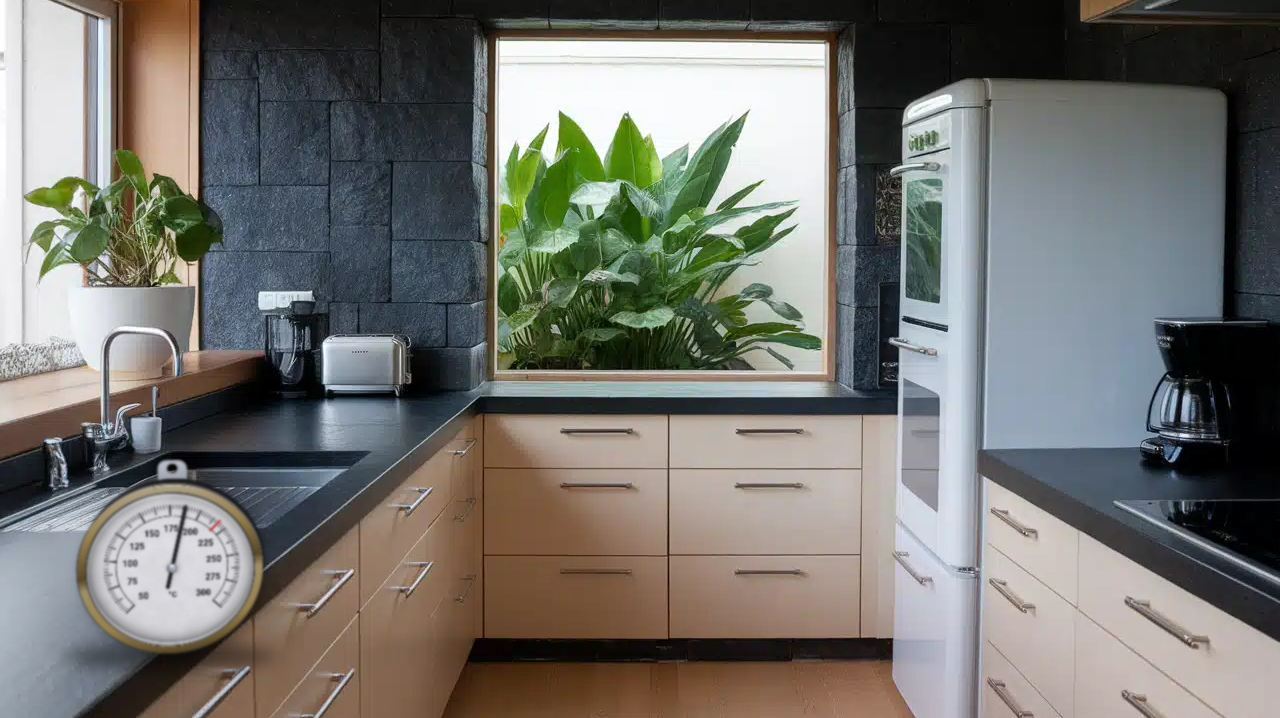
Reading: 187.5 °C
